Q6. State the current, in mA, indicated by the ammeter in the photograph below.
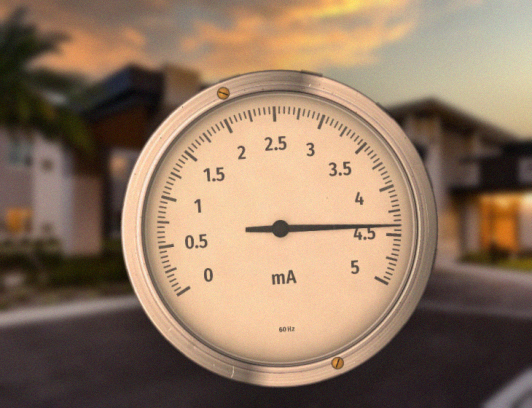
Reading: 4.4 mA
